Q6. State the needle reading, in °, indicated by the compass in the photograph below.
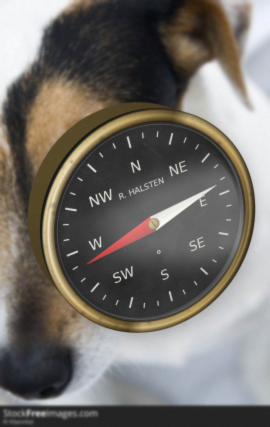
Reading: 260 °
